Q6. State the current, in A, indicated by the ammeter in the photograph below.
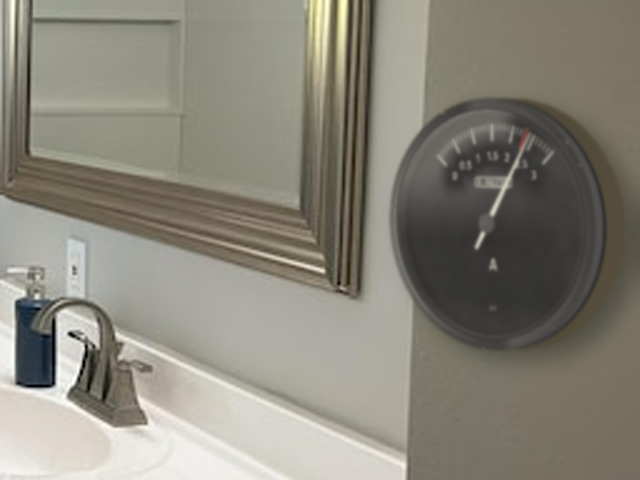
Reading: 2.5 A
